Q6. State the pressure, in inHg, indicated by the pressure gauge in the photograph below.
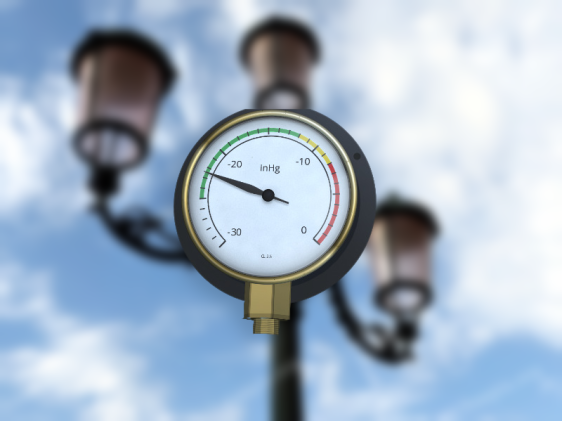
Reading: -22.5 inHg
